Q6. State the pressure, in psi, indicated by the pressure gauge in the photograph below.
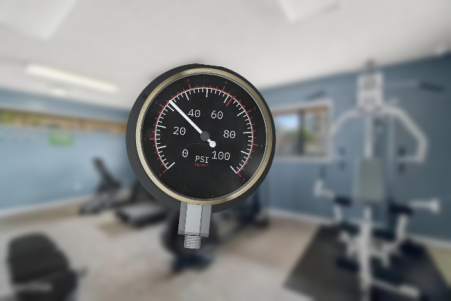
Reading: 32 psi
